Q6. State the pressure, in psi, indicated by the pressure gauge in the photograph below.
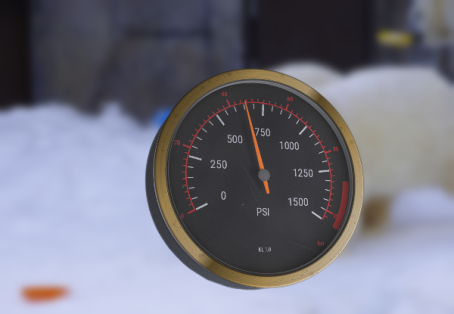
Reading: 650 psi
